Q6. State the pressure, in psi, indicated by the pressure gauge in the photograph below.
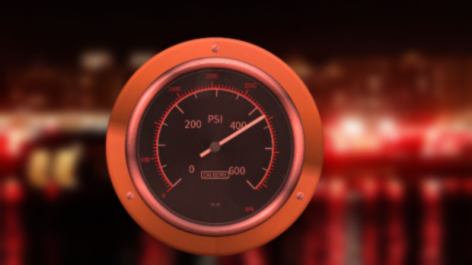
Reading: 425 psi
